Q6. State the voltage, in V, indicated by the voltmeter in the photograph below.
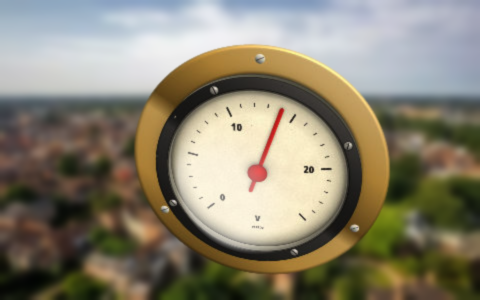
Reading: 14 V
